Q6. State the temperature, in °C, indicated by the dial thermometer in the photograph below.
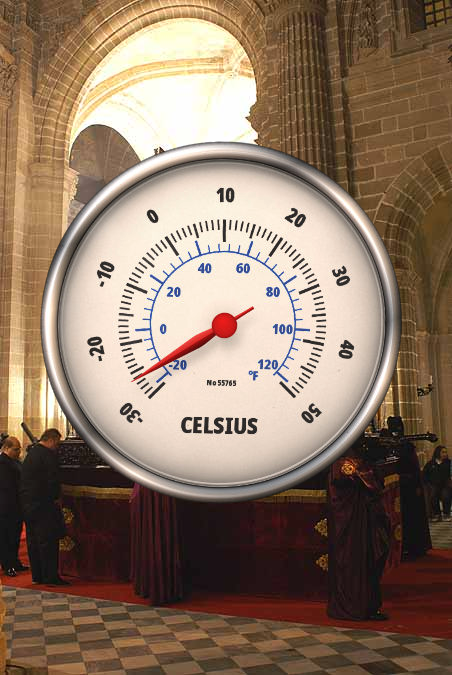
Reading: -26 °C
